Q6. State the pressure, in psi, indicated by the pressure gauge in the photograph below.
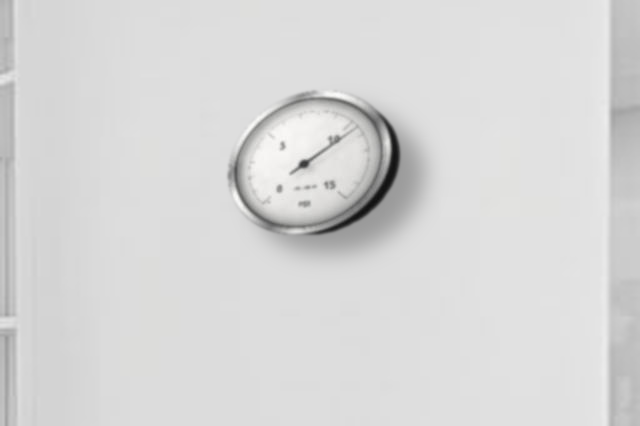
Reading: 10.5 psi
